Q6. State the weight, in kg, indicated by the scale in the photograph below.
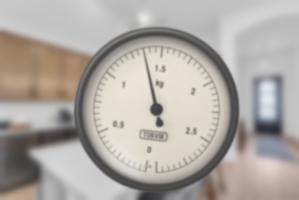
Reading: 1.35 kg
